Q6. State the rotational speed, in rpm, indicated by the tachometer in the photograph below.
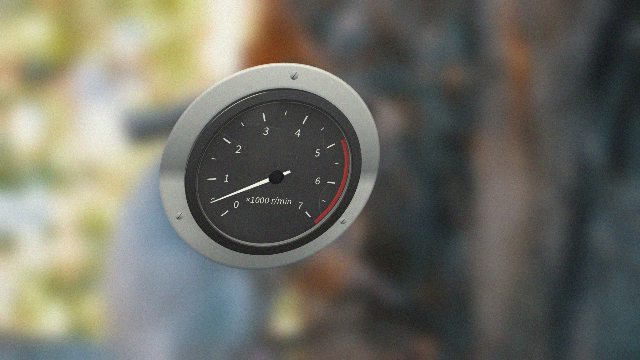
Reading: 500 rpm
